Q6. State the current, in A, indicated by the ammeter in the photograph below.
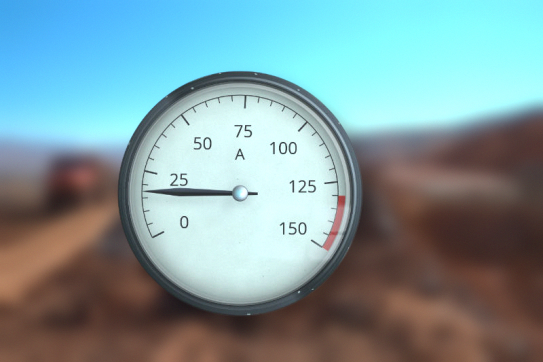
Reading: 17.5 A
